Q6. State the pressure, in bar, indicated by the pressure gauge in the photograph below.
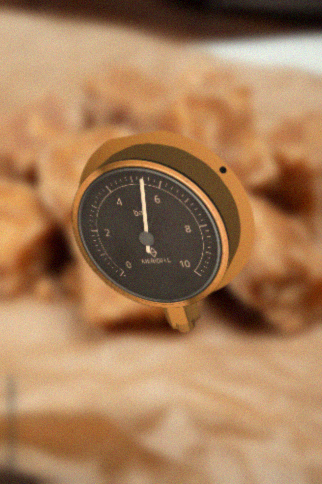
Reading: 5.4 bar
